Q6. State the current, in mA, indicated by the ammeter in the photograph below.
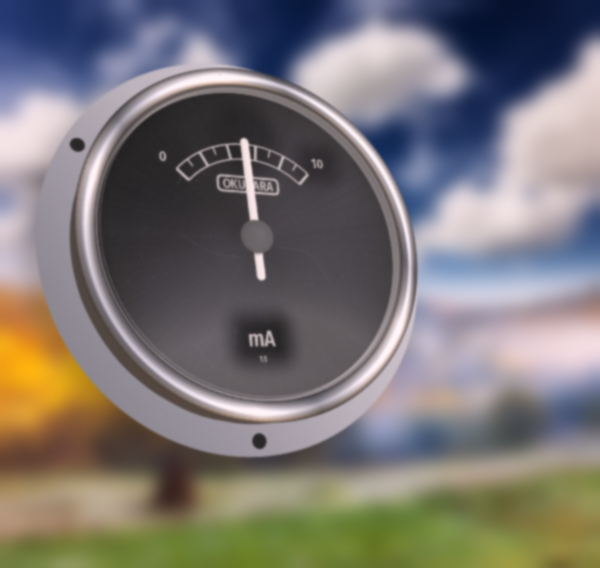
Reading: 5 mA
